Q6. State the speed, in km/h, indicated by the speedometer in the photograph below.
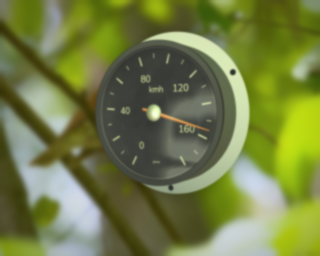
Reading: 155 km/h
